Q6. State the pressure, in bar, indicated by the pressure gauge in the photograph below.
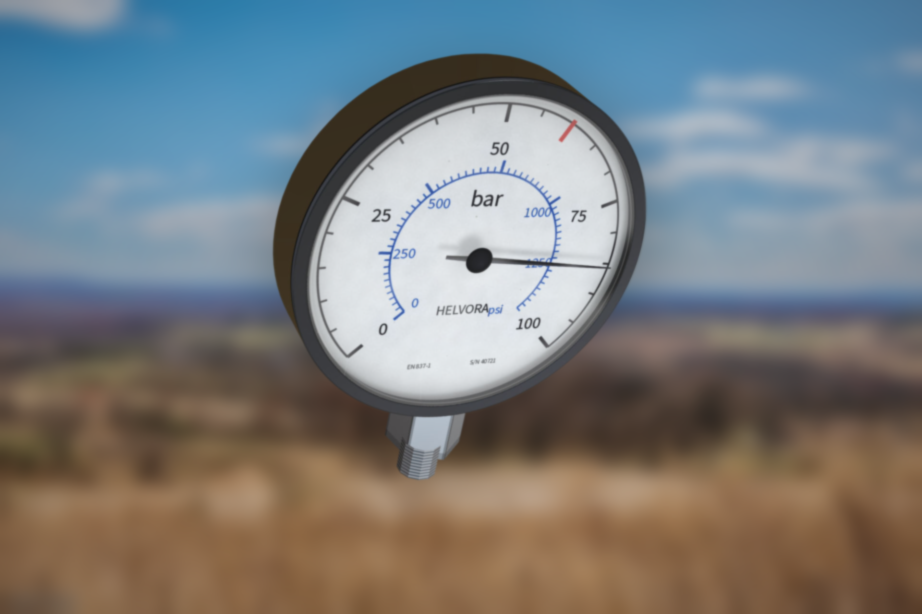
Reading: 85 bar
